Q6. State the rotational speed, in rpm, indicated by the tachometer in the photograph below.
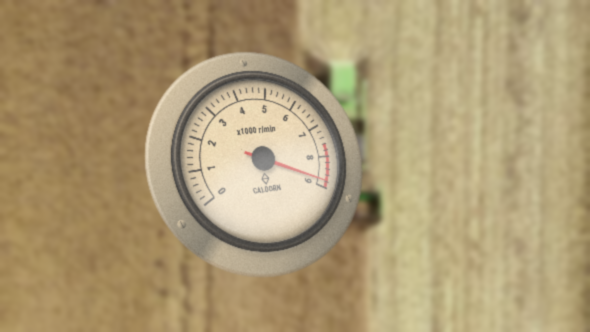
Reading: 8800 rpm
